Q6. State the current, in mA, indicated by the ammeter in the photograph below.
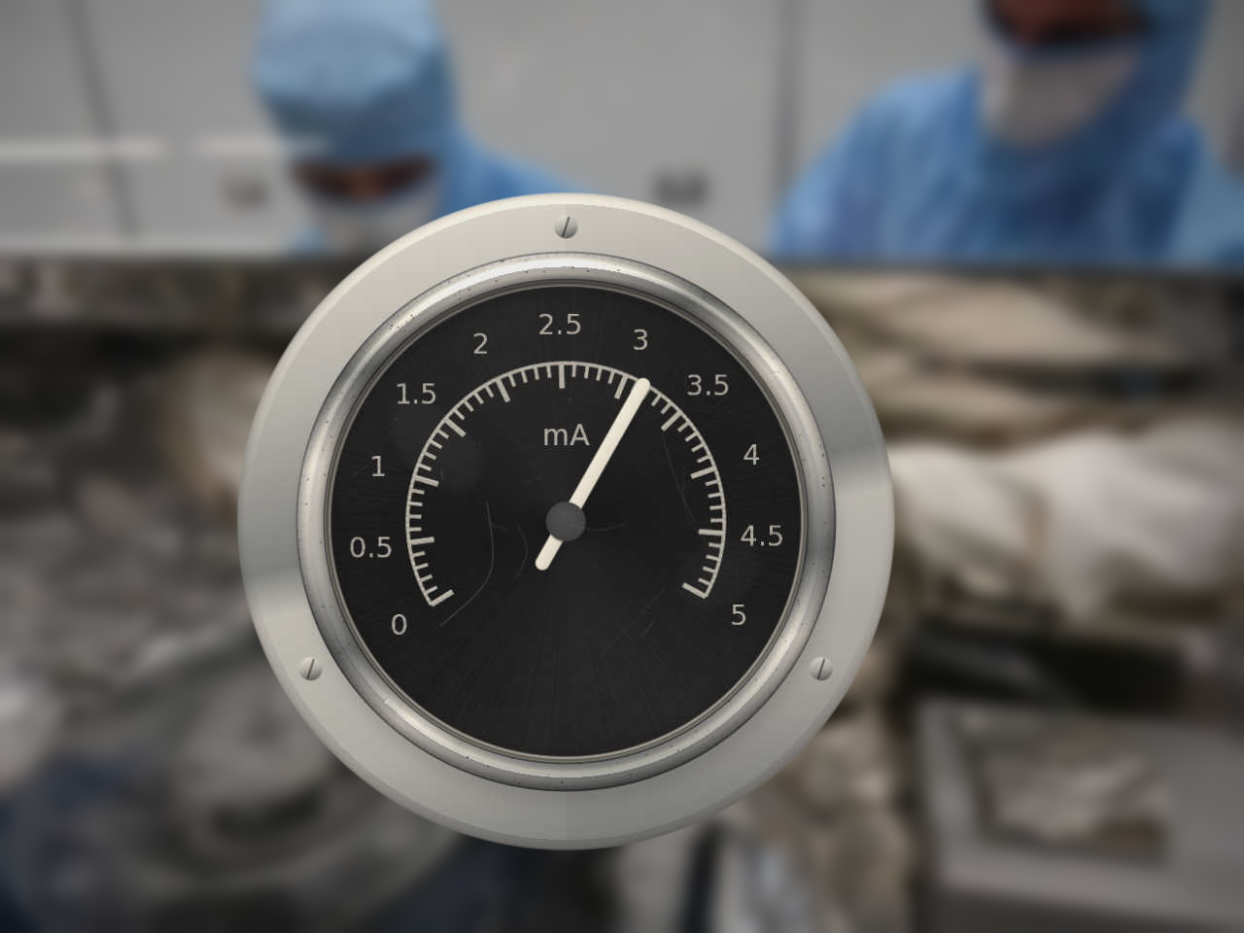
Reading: 3.15 mA
